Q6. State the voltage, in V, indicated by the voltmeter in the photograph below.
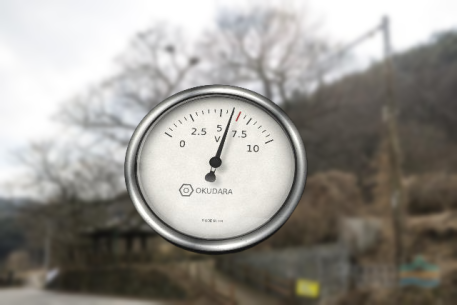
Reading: 6 V
